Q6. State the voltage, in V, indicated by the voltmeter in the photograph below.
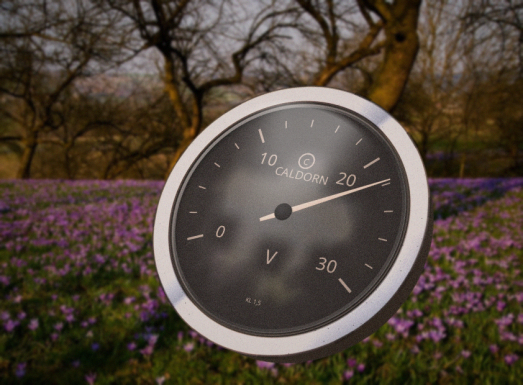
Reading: 22 V
